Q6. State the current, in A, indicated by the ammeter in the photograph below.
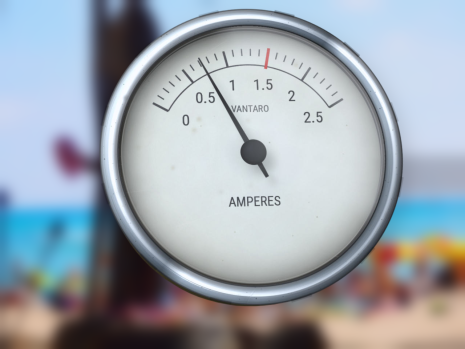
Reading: 0.7 A
